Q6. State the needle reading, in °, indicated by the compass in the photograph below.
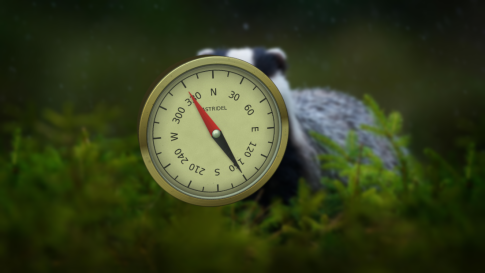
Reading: 330 °
